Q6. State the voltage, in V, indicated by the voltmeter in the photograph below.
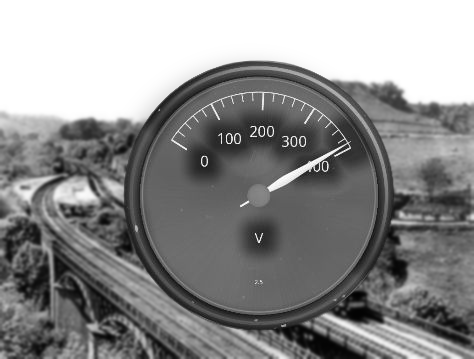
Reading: 390 V
